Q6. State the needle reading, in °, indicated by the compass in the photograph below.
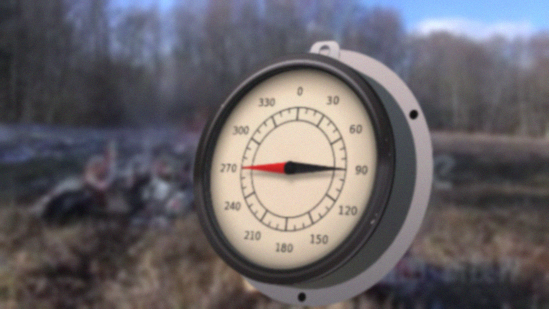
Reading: 270 °
